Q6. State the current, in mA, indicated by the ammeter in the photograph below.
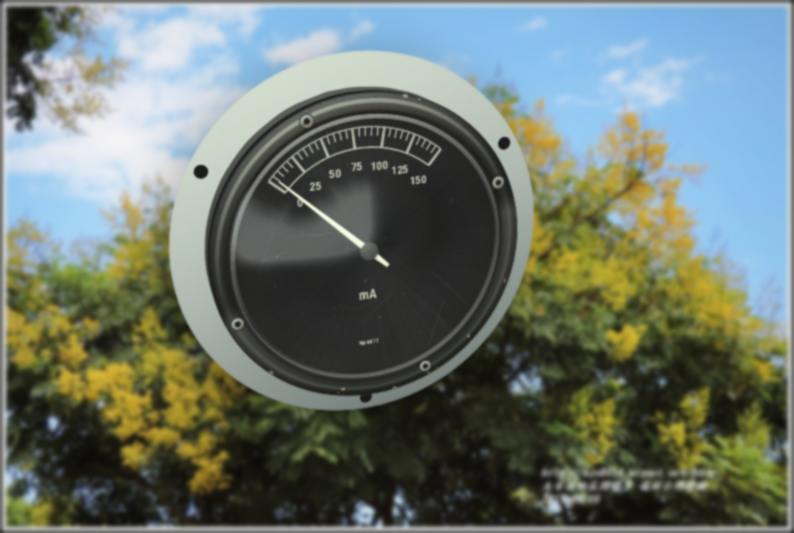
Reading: 5 mA
